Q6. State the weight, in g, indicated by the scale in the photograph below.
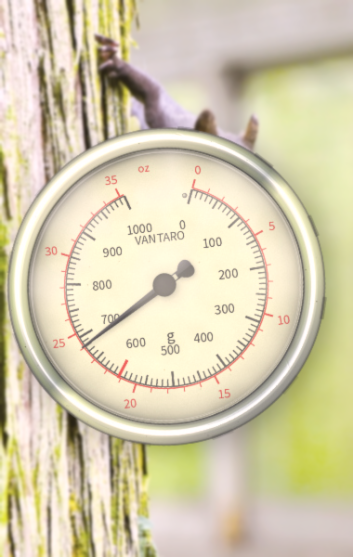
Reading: 680 g
